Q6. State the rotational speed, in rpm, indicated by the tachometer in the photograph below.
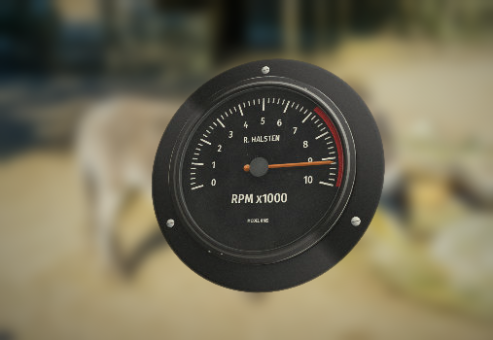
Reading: 9200 rpm
